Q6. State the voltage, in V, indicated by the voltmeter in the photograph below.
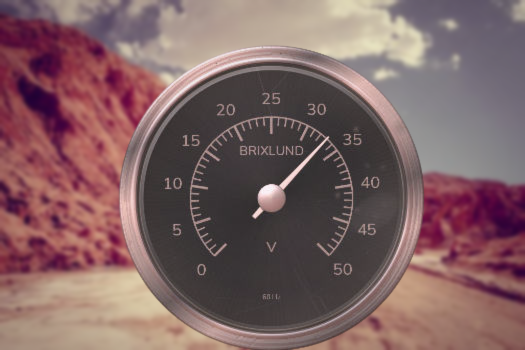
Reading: 33 V
